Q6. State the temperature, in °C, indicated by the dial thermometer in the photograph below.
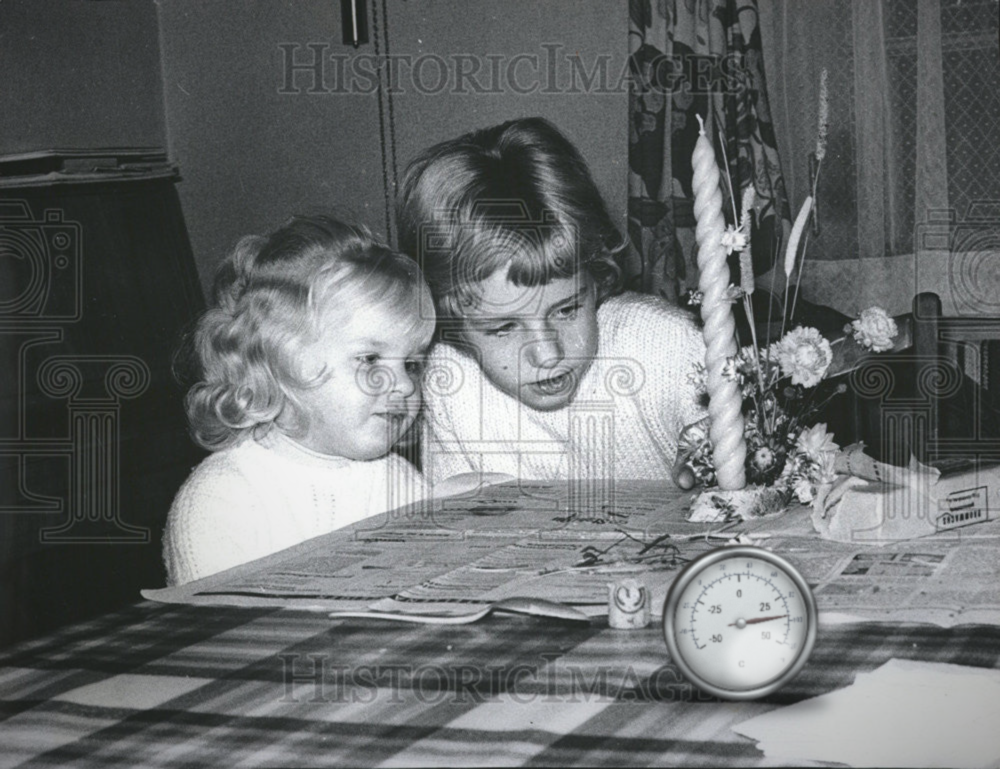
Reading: 35 °C
